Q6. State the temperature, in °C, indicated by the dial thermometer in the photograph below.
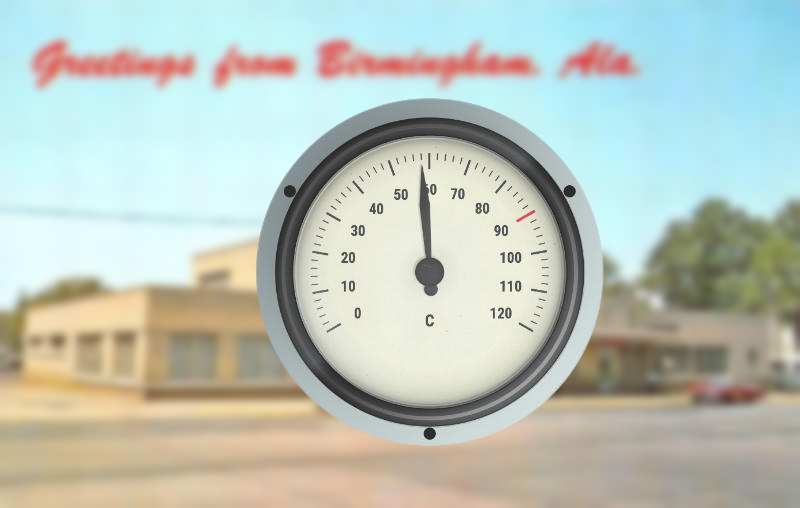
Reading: 58 °C
